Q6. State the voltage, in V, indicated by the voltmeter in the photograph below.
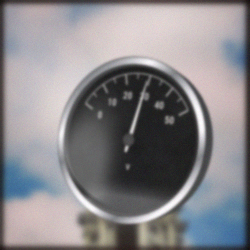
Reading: 30 V
